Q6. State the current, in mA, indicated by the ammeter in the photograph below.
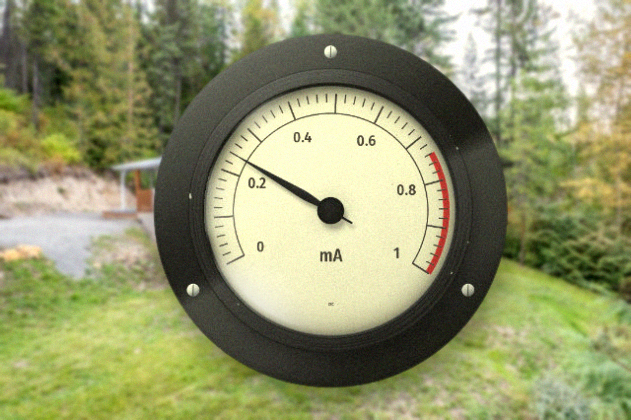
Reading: 0.24 mA
